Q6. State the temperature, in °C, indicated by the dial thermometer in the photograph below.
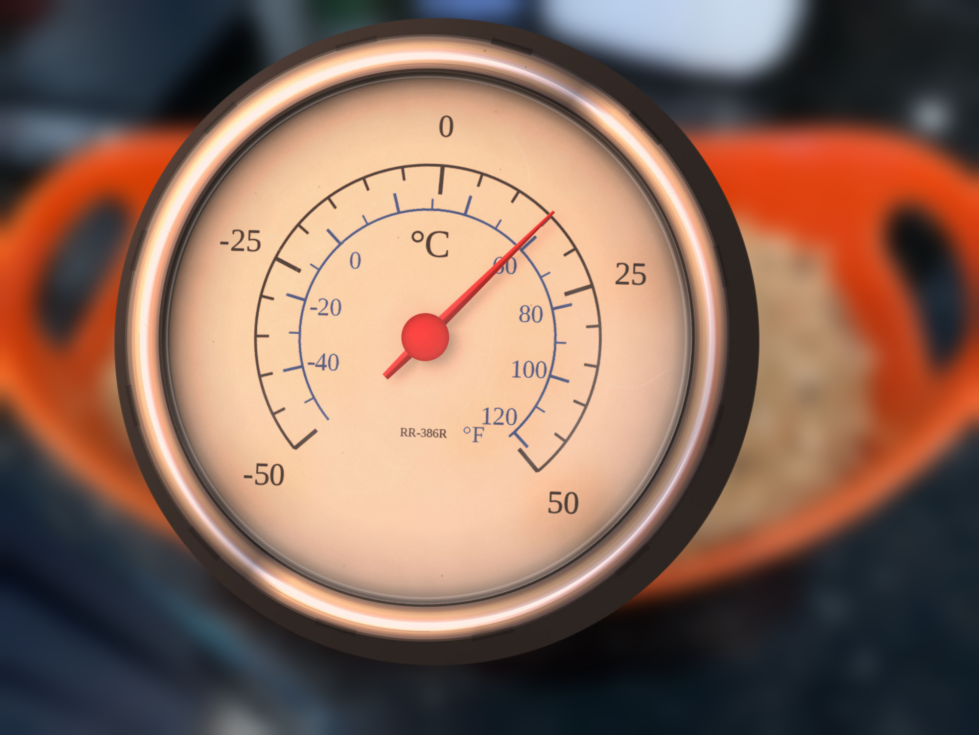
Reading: 15 °C
